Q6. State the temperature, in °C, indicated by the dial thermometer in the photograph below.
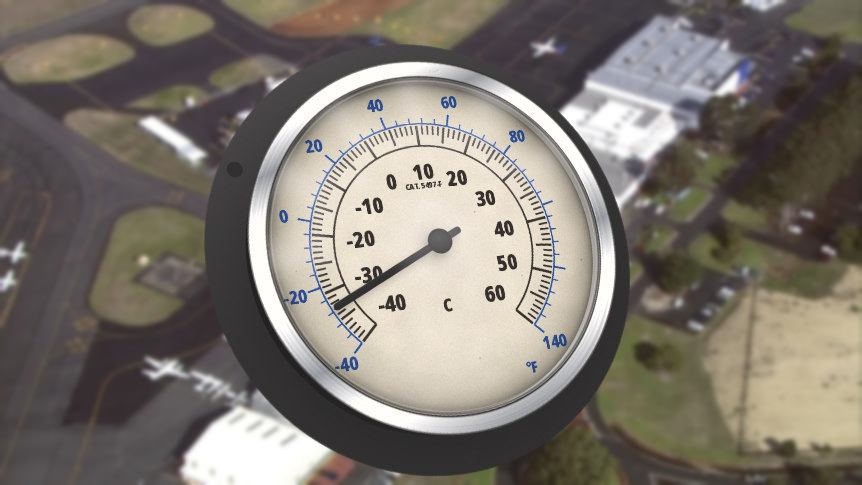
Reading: -33 °C
